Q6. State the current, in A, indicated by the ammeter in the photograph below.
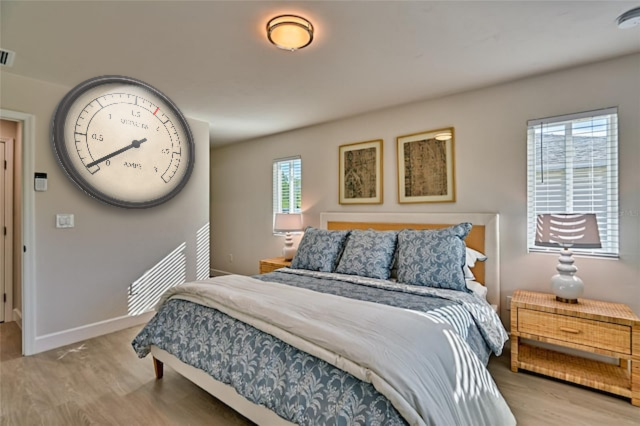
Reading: 0.1 A
